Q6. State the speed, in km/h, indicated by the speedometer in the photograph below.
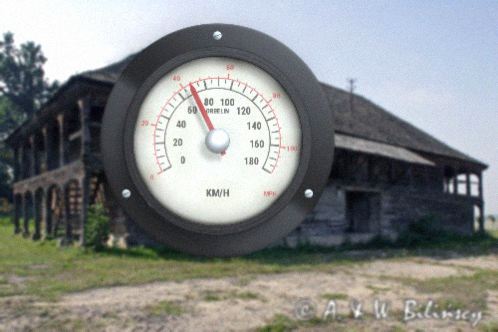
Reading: 70 km/h
